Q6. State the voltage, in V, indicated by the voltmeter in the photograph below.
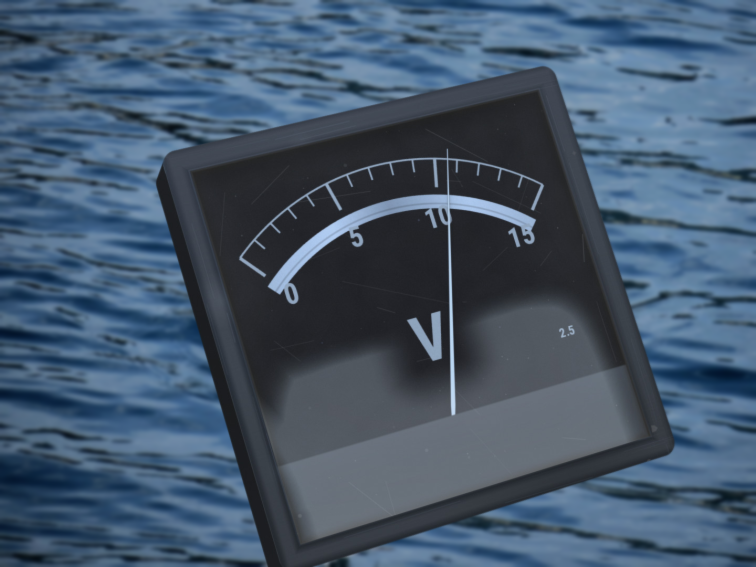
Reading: 10.5 V
